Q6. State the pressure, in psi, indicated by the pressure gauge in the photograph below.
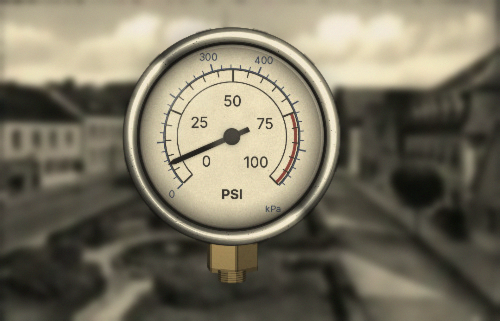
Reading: 7.5 psi
